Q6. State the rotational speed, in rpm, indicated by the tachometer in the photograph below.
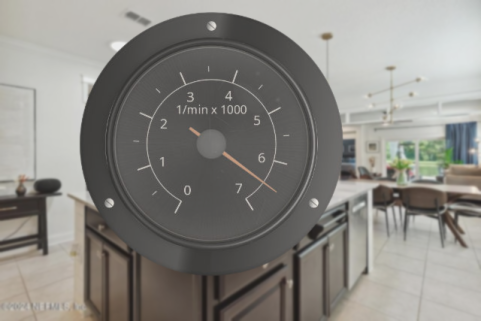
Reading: 6500 rpm
